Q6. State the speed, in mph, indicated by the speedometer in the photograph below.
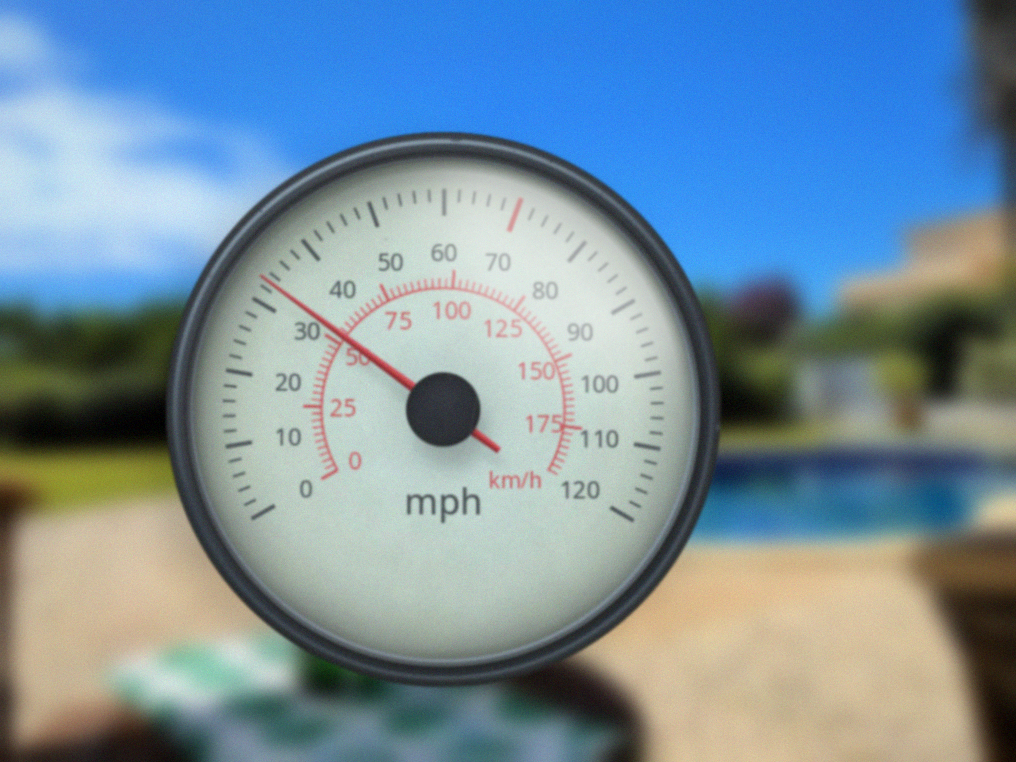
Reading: 33 mph
